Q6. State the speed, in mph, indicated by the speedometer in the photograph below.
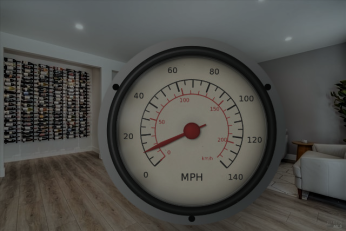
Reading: 10 mph
